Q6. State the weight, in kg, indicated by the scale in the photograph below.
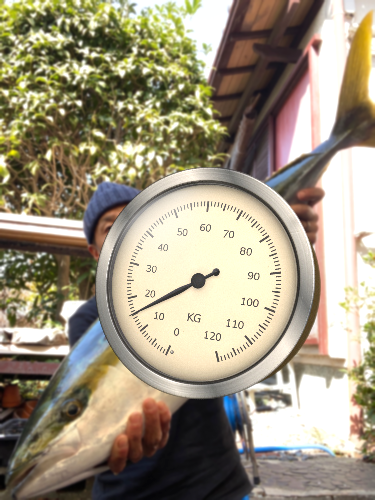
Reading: 15 kg
